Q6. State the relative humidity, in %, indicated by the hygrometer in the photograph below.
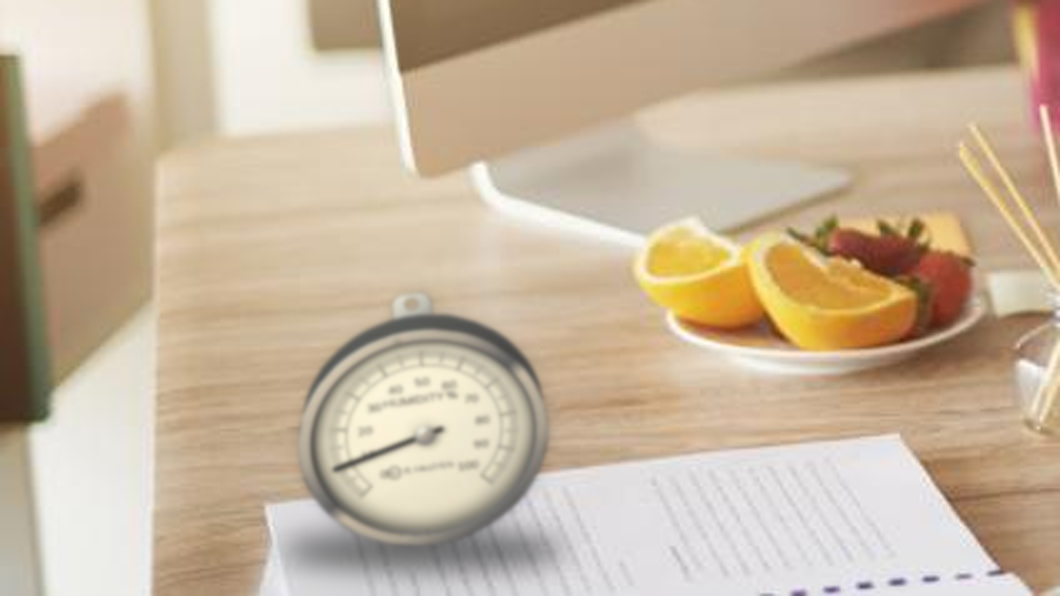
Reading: 10 %
